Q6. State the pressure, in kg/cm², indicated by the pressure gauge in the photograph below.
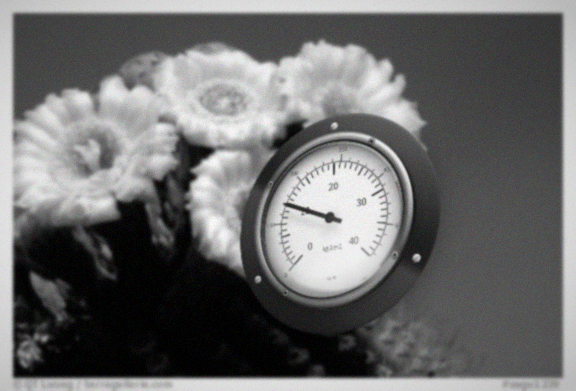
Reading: 10 kg/cm²
